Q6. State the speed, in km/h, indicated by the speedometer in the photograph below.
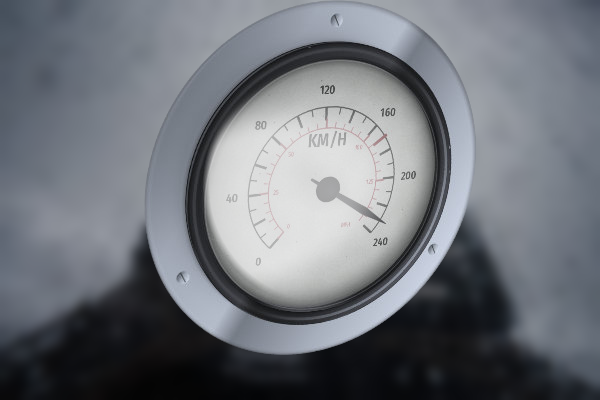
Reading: 230 km/h
